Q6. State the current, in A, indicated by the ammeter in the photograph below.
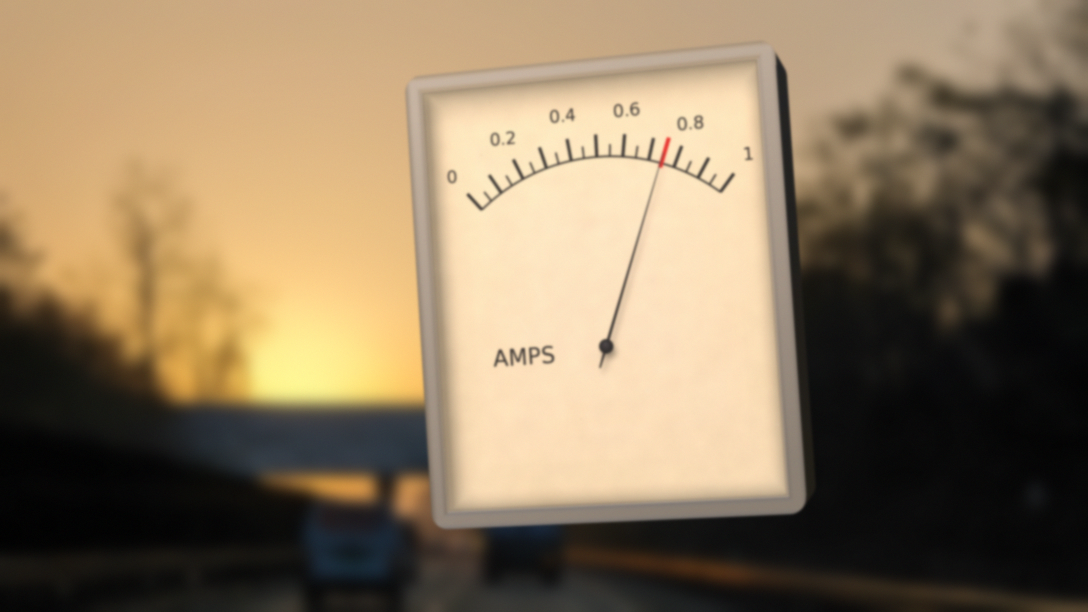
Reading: 0.75 A
